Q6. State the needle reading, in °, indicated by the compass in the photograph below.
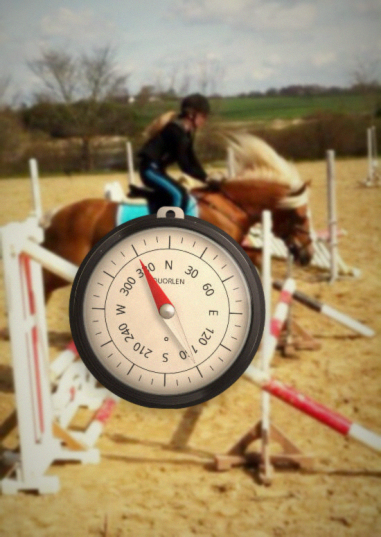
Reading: 330 °
